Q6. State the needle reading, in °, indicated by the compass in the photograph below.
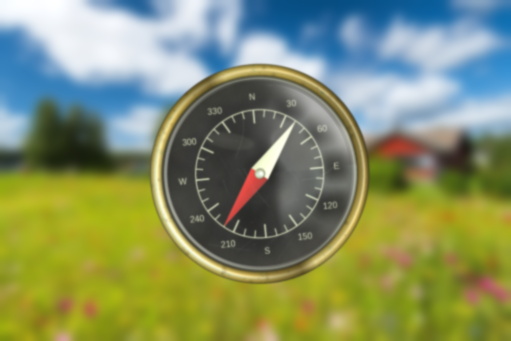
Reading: 220 °
